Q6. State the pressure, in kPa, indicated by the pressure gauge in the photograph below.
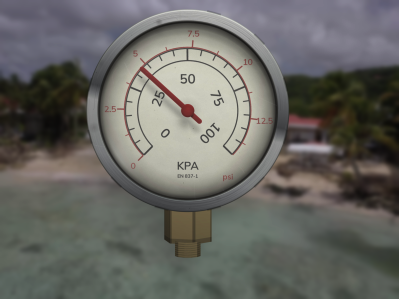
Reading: 32.5 kPa
